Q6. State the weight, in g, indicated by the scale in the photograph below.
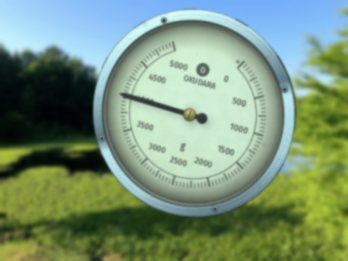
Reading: 4000 g
